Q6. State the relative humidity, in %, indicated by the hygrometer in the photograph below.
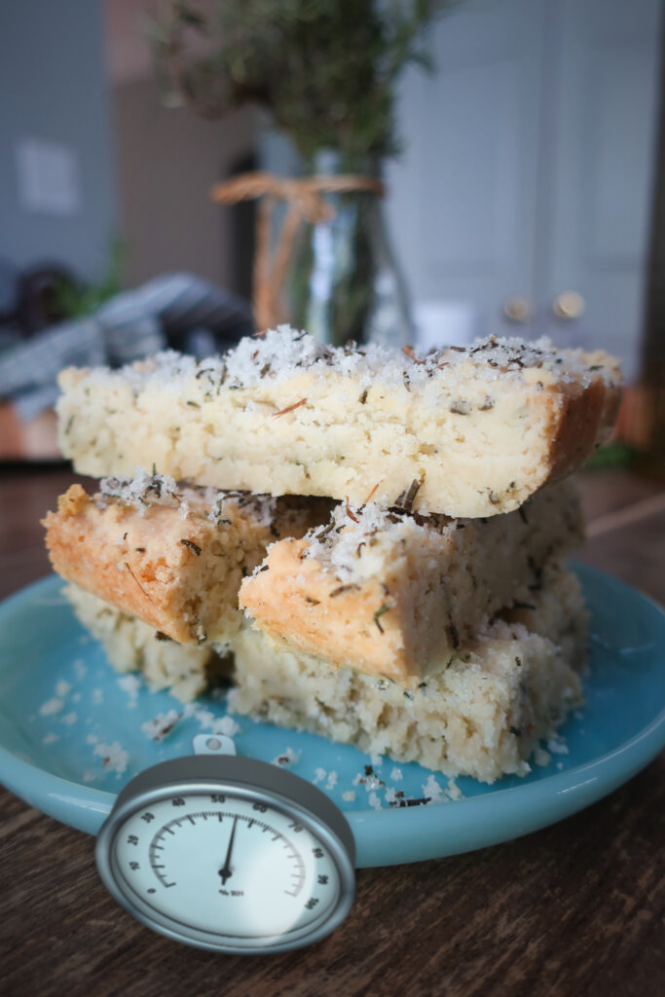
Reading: 55 %
